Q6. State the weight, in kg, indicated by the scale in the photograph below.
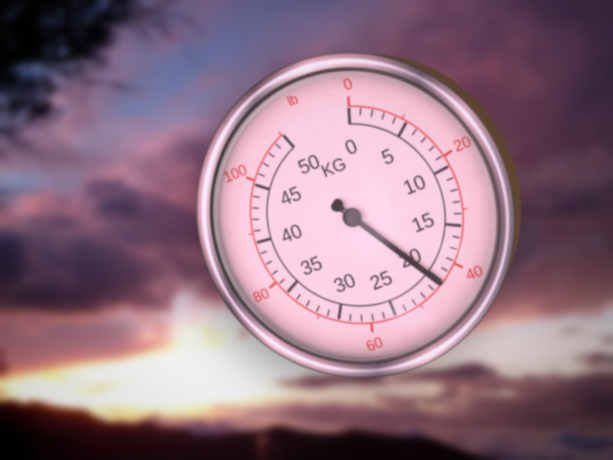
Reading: 20 kg
